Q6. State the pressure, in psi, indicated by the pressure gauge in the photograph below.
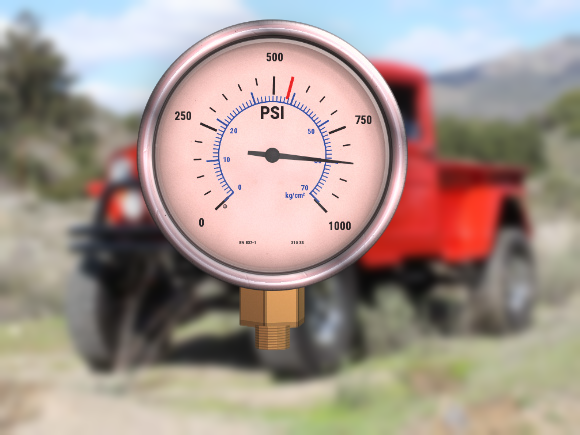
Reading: 850 psi
